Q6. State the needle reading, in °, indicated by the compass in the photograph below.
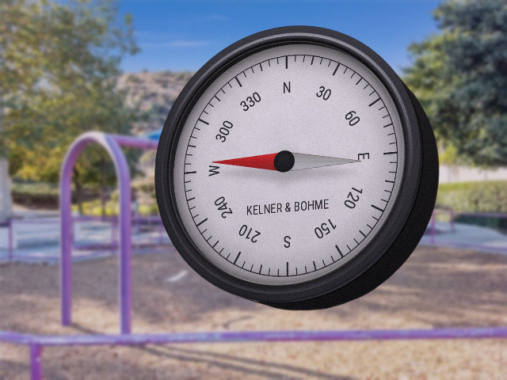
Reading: 275 °
